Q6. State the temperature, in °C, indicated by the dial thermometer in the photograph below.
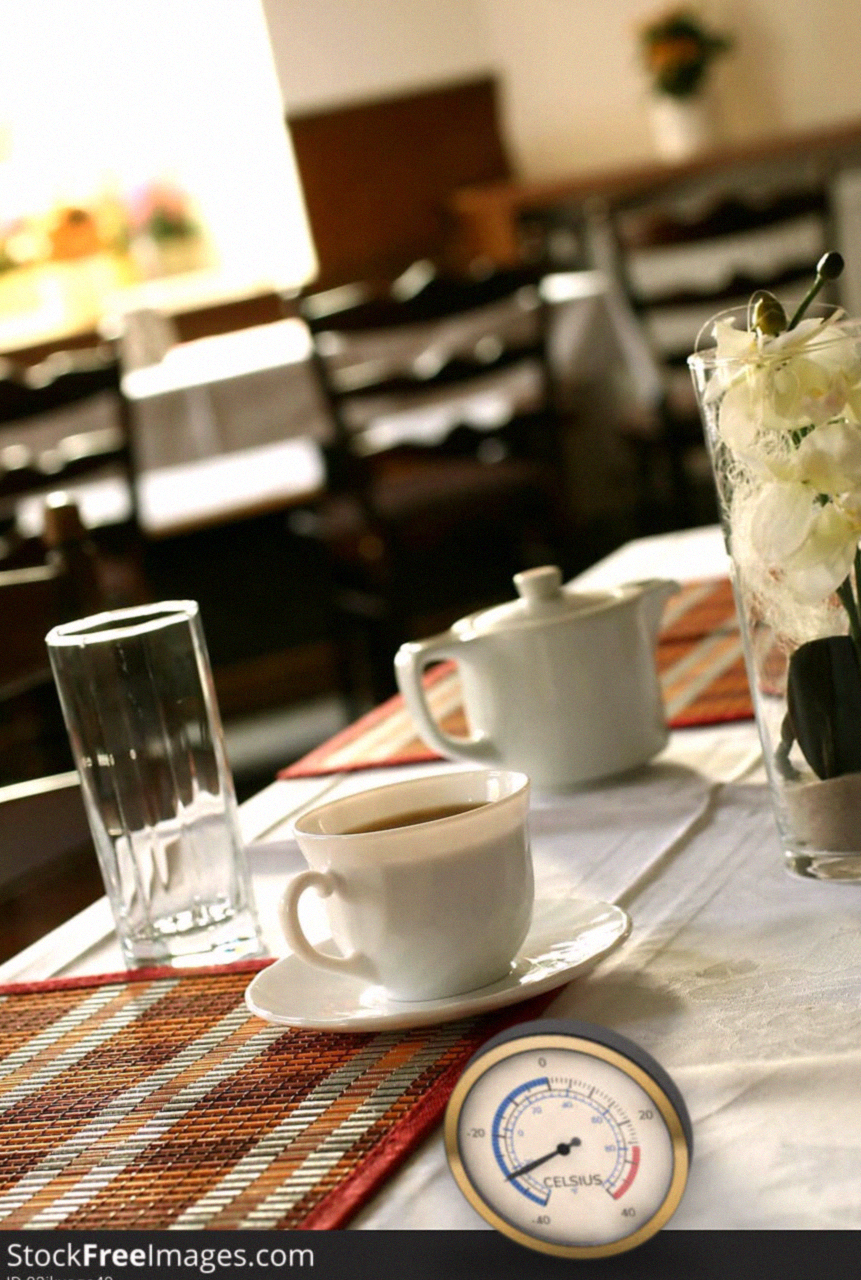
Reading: -30 °C
